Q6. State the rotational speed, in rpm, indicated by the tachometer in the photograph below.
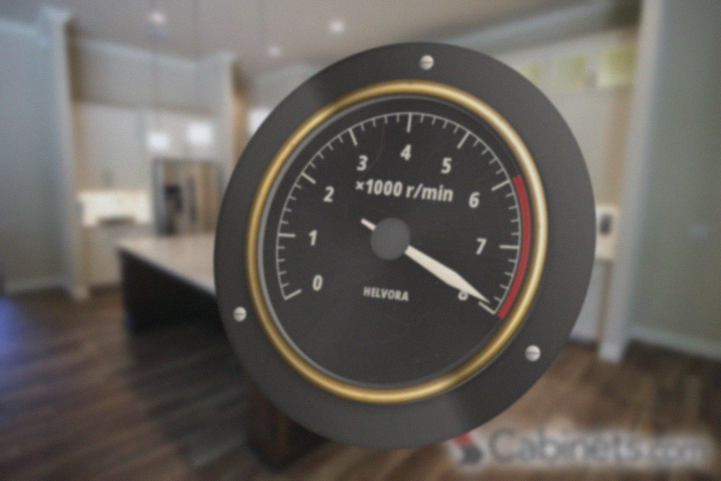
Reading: 7900 rpm
